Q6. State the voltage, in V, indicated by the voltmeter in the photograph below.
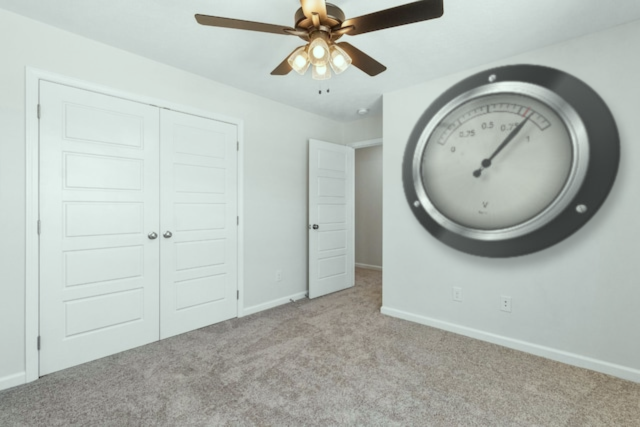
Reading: 0.85 V
